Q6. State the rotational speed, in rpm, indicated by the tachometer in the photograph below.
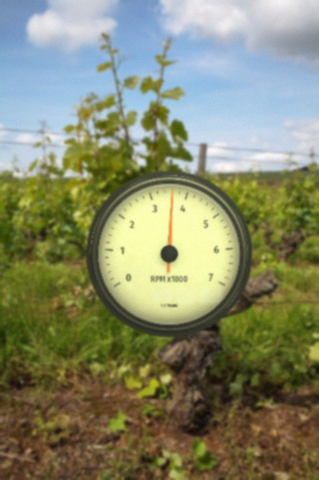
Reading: 3600 rpm
